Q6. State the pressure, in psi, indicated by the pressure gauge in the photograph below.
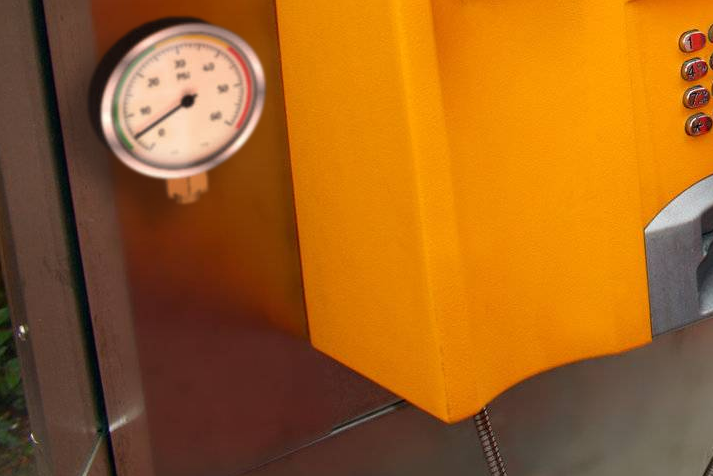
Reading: 5 psi
